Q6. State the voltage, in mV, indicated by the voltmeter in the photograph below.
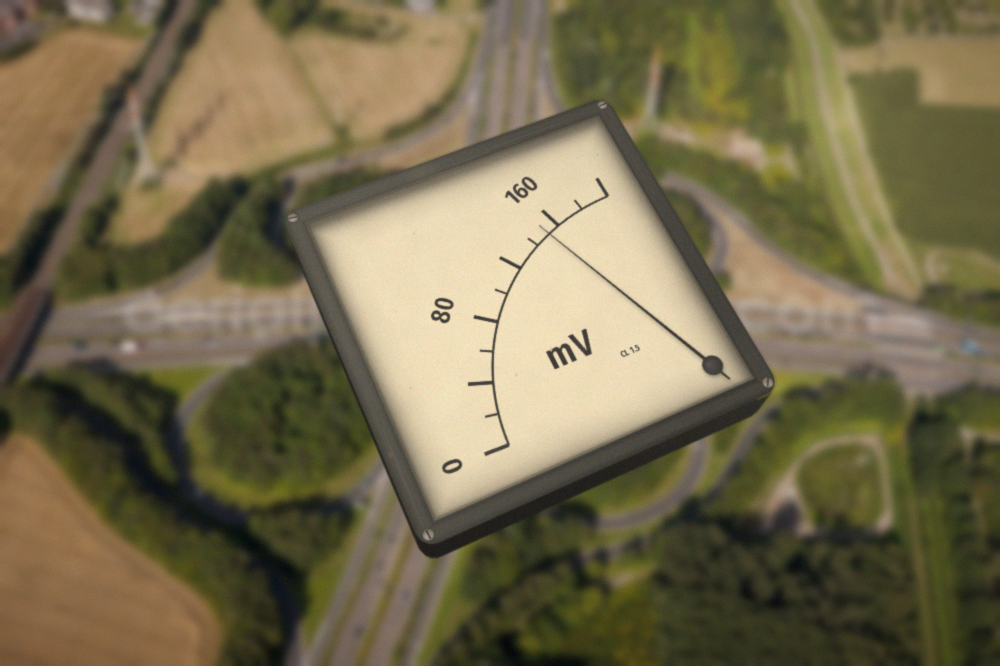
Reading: 150 mV
